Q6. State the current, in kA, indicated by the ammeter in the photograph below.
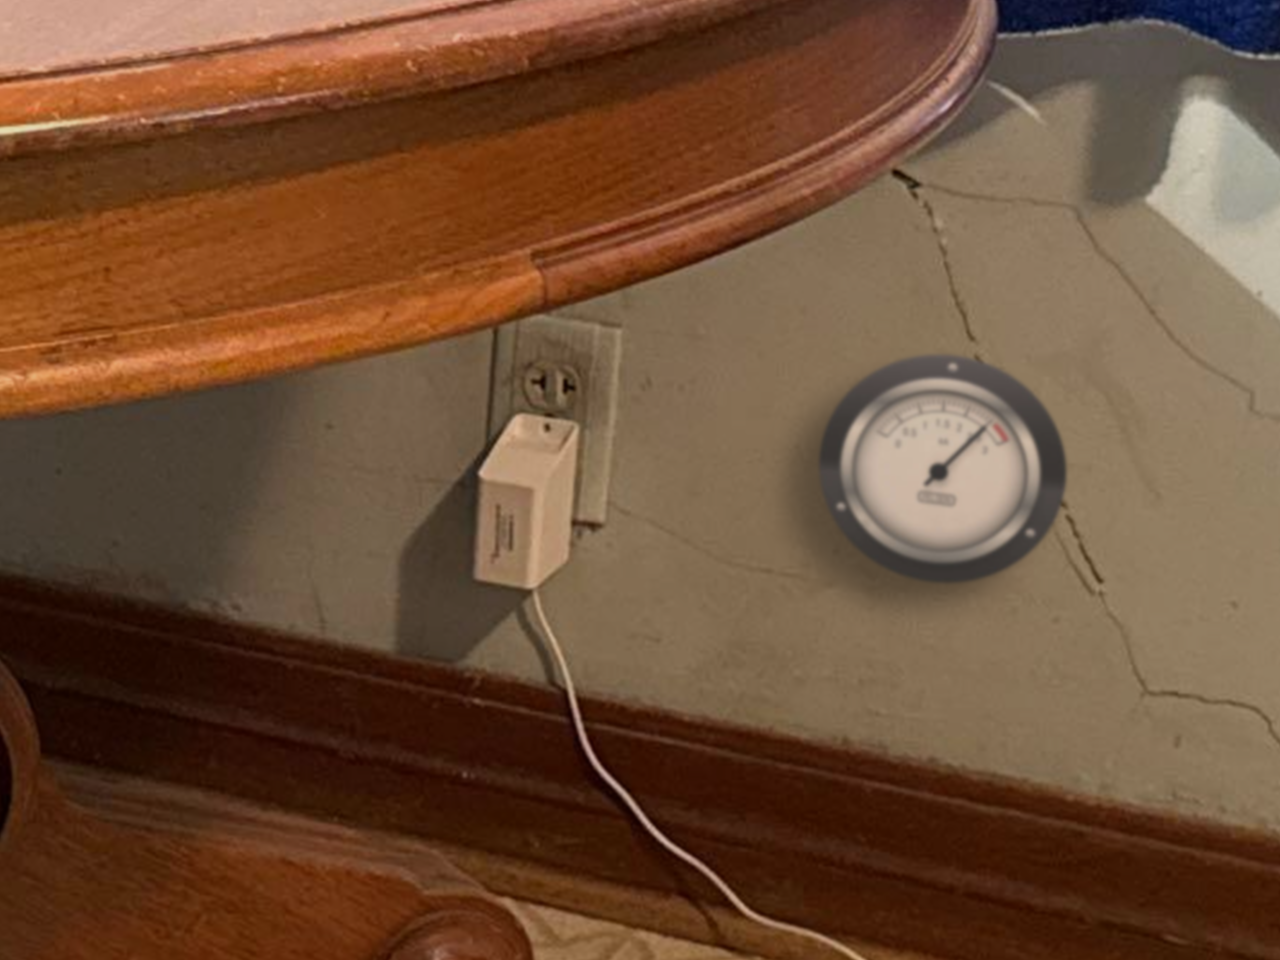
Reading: 2.5 kA
